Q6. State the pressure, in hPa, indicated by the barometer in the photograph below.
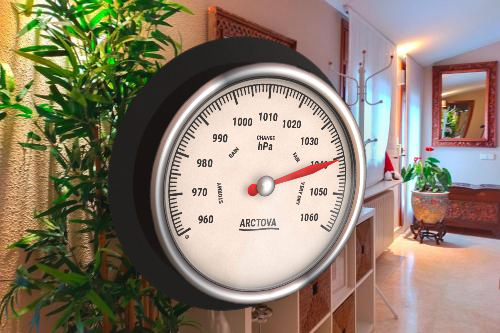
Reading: 1040 hPa
